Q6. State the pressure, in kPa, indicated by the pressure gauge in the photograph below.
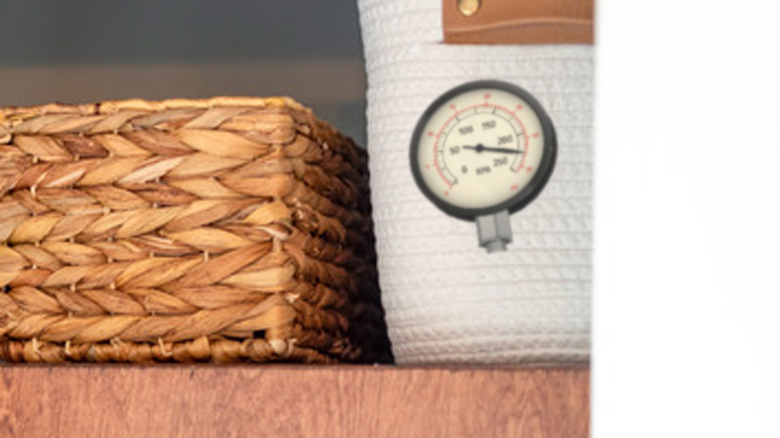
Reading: 225 kPa
